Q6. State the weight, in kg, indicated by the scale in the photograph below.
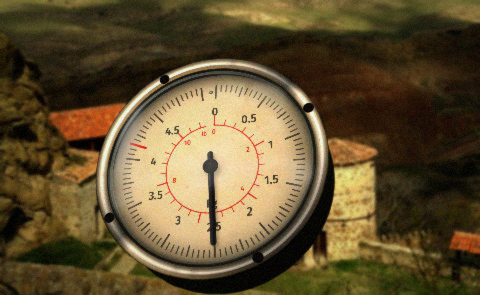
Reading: 2.5 kg
